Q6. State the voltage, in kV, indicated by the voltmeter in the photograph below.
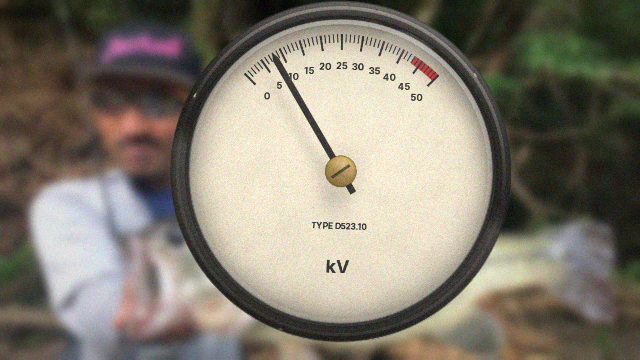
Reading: 8 kV
